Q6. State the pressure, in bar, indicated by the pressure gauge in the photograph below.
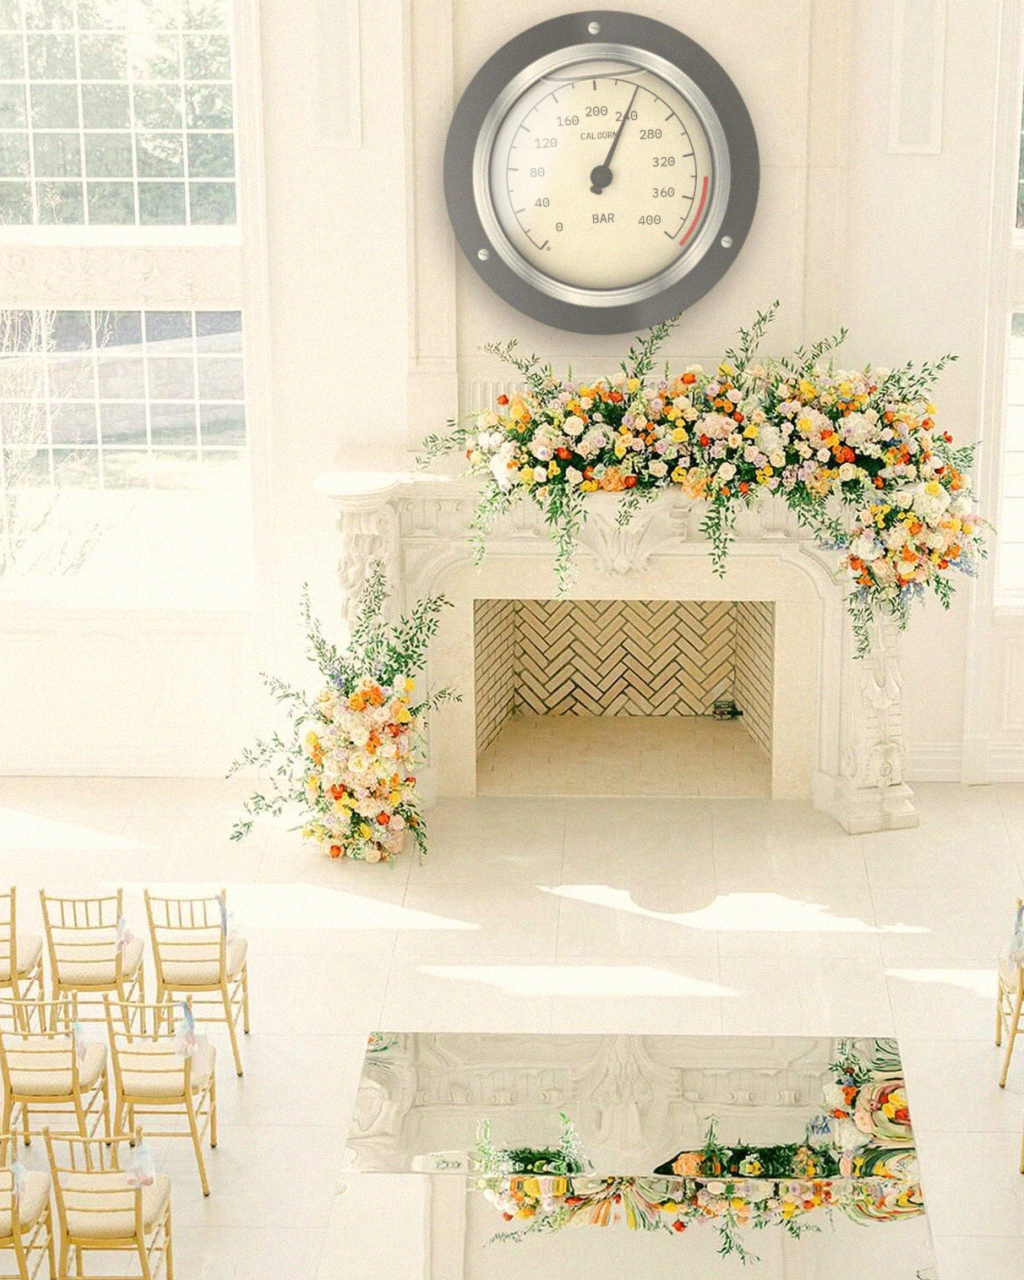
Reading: 240 bar
